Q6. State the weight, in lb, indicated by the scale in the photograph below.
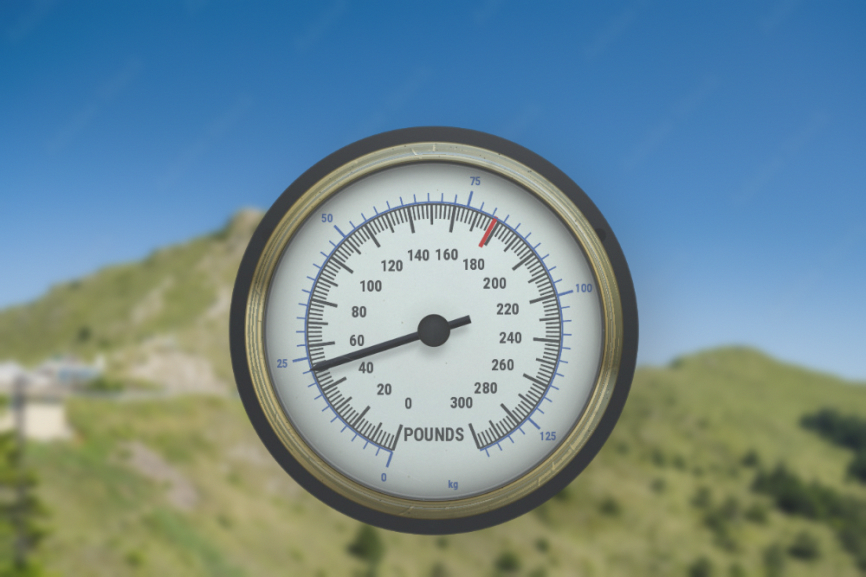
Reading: 50 lb
